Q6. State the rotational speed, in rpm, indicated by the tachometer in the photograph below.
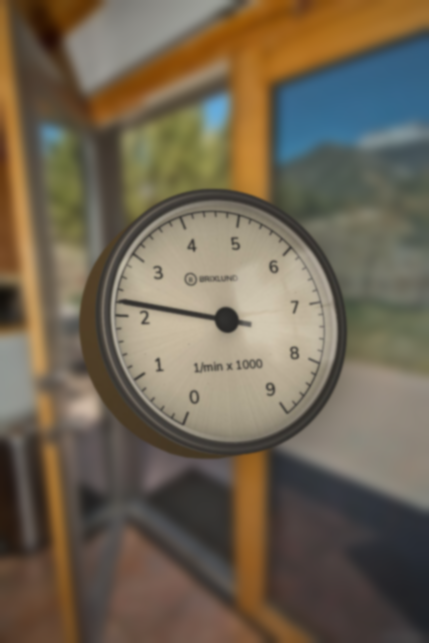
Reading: 2200 rpm
